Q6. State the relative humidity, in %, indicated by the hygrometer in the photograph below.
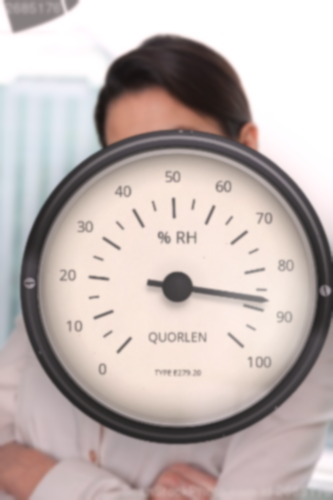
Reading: 87.5 %
